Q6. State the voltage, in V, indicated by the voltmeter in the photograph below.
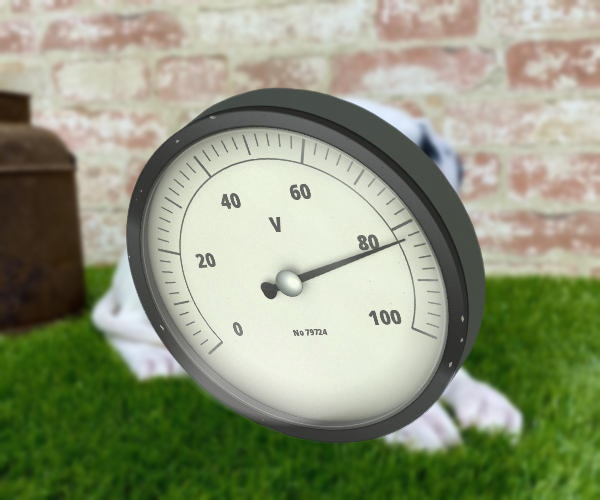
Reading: 82 V
